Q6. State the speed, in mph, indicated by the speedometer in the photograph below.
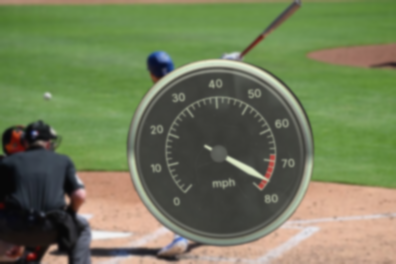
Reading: 76 mph
